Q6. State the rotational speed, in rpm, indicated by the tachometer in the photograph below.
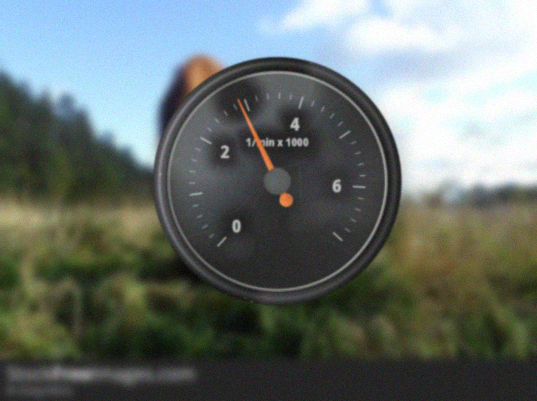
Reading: 2900 rpm
